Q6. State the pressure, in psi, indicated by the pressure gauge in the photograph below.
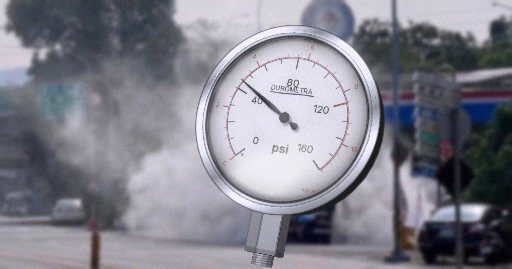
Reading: 45 psi
